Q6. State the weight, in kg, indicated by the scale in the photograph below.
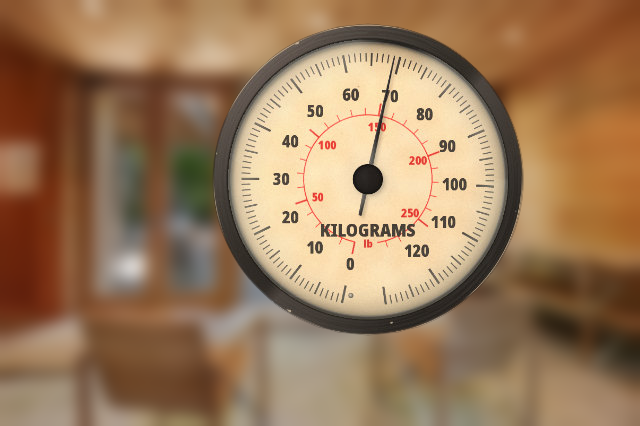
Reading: 69 kg
